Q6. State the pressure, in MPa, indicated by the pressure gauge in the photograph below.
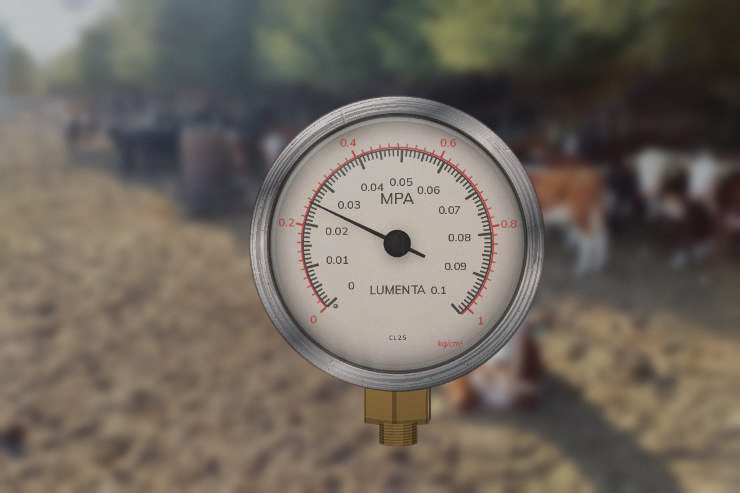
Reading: 0.025 MPa
